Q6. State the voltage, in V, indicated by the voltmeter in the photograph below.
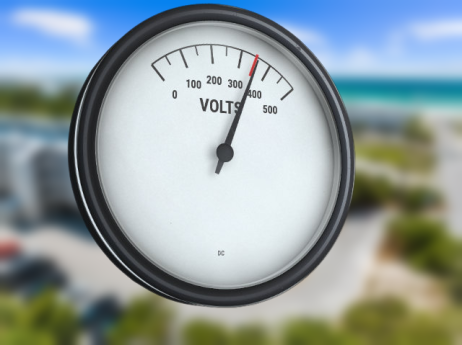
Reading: 350 V
